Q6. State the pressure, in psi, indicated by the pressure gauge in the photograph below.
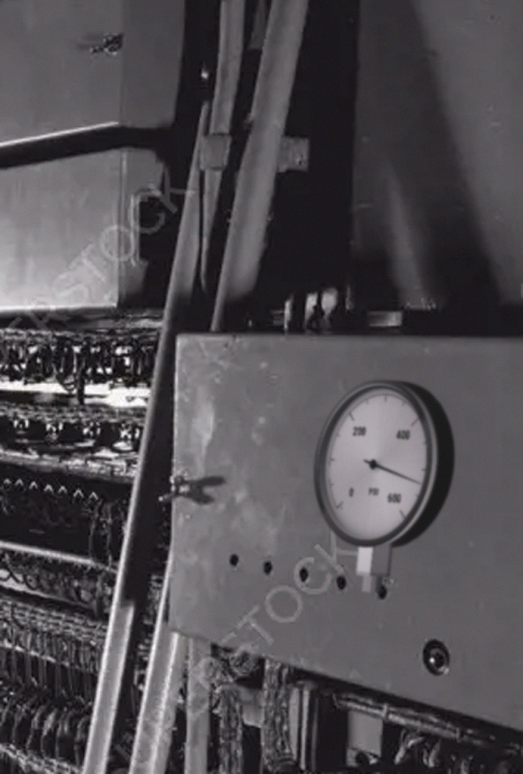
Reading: 525 psi
